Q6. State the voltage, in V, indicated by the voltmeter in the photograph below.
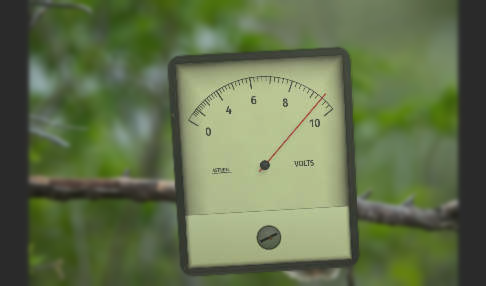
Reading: 9.4 V
